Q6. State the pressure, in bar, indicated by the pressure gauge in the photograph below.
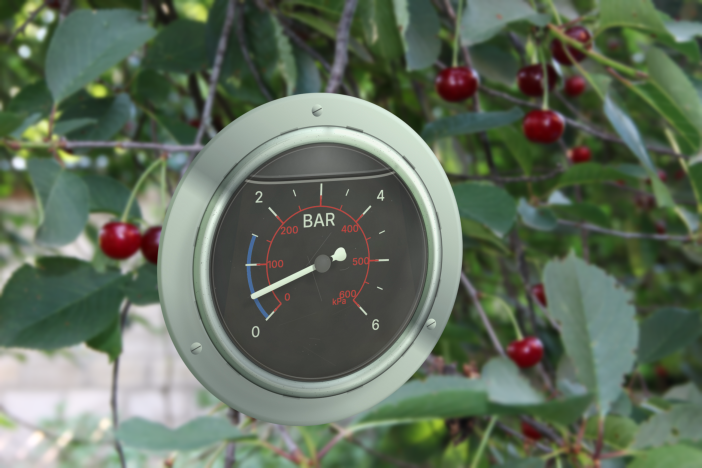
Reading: 0.5 bar
